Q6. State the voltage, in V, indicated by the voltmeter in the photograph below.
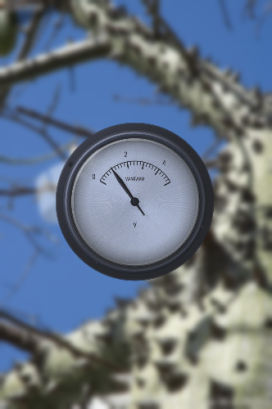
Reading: 1 V
